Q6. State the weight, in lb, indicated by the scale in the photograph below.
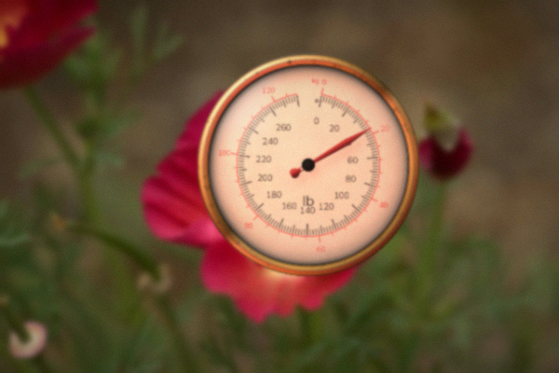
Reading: 40 lb
